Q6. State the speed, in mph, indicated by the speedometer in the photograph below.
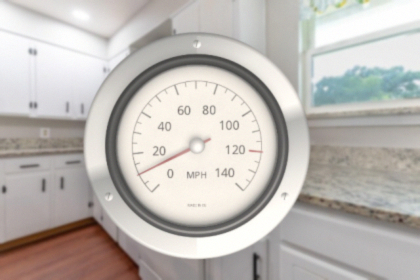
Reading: 10 mph
